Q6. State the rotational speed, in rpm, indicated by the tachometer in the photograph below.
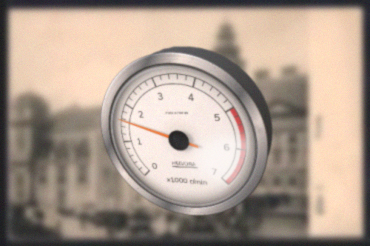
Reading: 1600 rpm
